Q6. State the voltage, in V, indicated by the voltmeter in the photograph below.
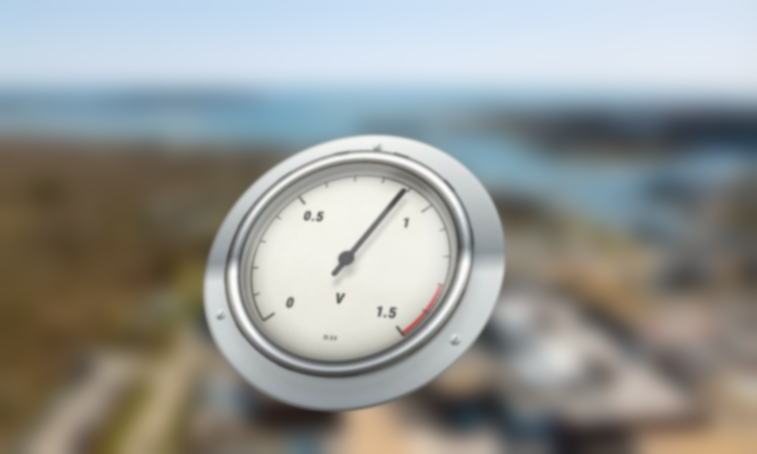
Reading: 0.9 V
